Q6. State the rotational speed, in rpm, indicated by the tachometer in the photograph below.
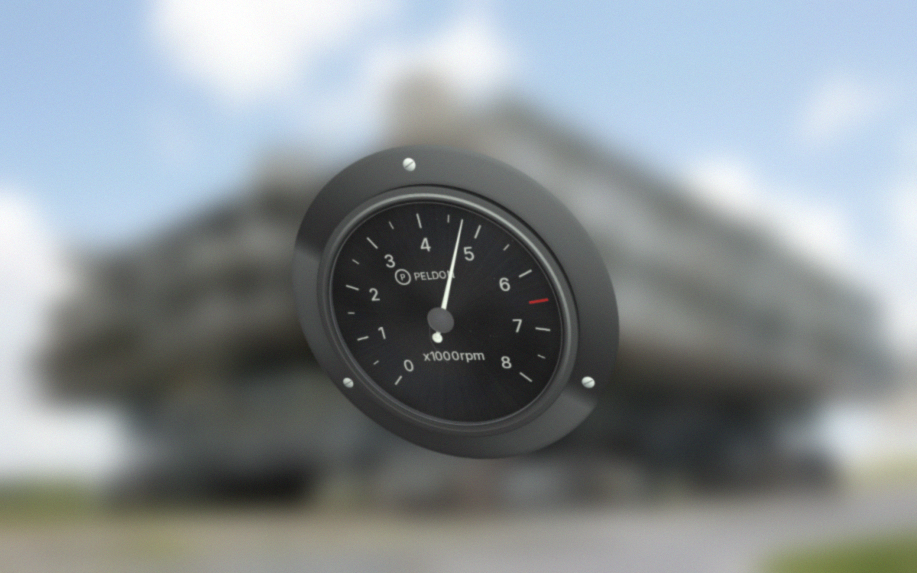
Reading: 4750 rpm
